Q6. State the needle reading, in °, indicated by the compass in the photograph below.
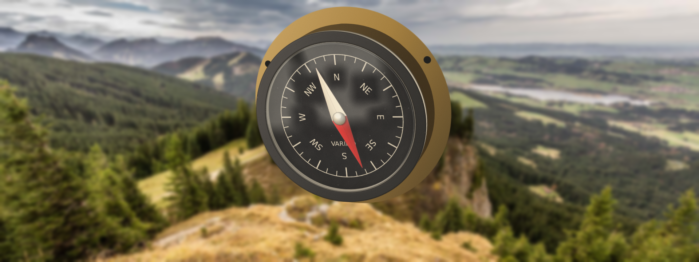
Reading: 160 °
